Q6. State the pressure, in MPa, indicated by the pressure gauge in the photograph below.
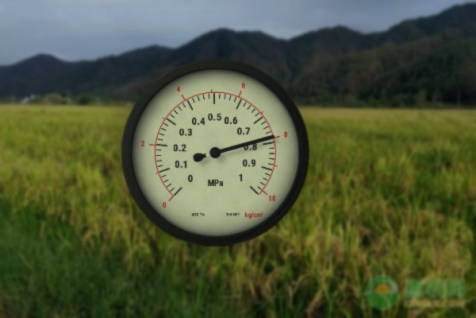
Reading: 0.78 MPa
